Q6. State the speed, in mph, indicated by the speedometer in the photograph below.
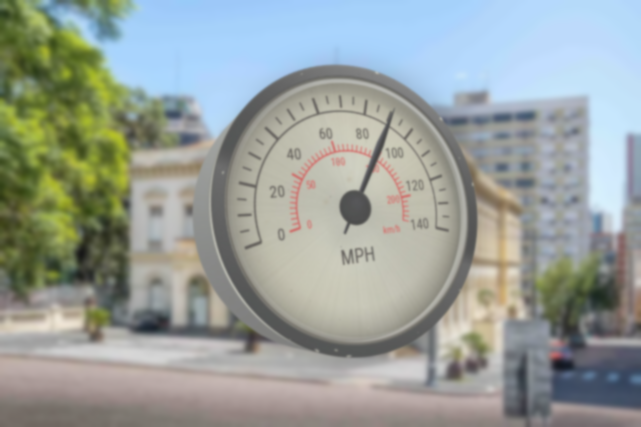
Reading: 90 mph
